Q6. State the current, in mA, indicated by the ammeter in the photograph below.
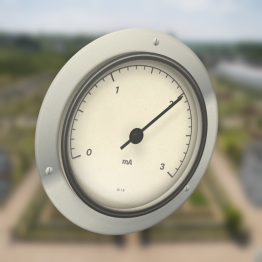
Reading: 2 mA
